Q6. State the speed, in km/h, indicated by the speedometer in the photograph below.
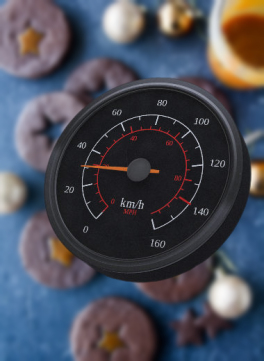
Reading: 30 km/h
